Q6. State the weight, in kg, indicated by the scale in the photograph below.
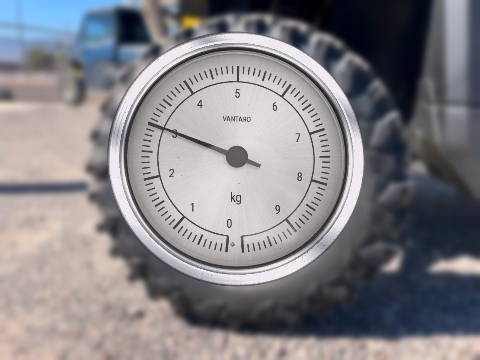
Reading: 3 kg
